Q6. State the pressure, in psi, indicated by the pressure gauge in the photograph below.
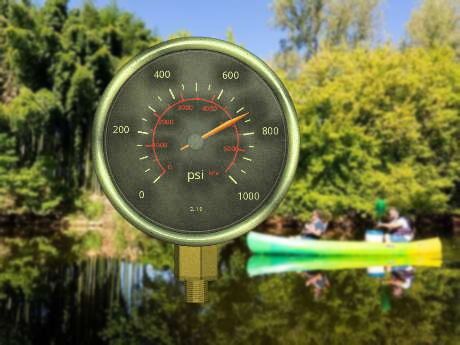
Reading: 725 psi
